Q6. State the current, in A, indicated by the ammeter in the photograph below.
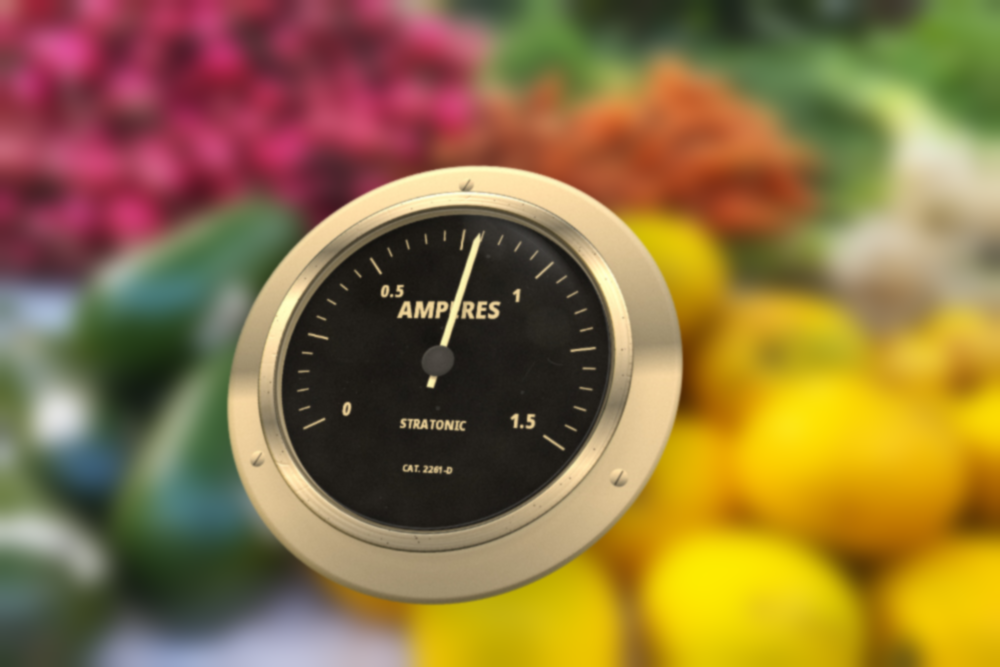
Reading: 0.8 A
